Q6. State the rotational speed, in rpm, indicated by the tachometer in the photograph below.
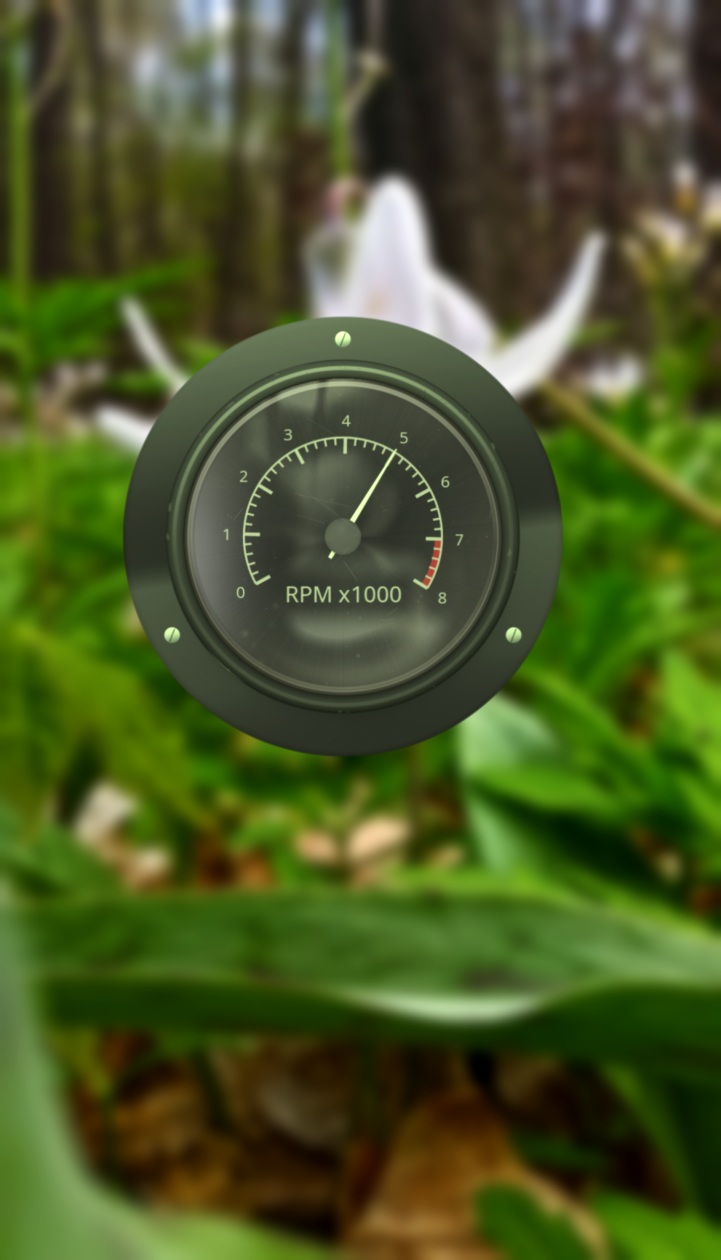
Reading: 5000 rpm
